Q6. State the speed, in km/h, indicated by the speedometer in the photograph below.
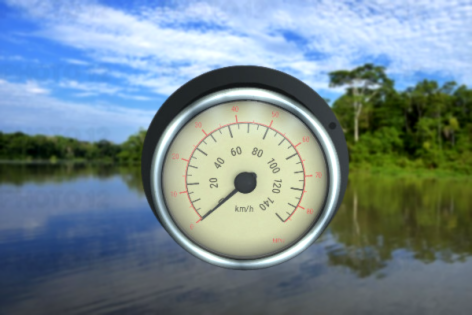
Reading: 0 km/h
